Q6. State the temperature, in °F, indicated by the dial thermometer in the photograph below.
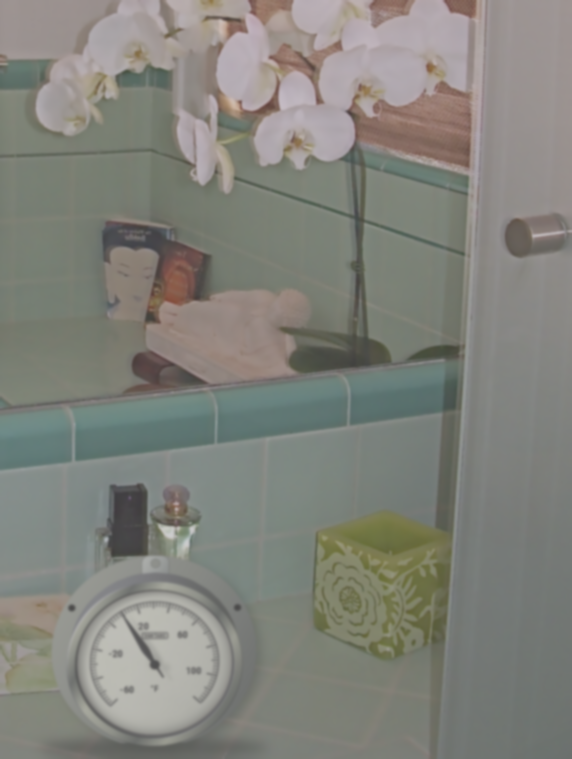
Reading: 10 °F
